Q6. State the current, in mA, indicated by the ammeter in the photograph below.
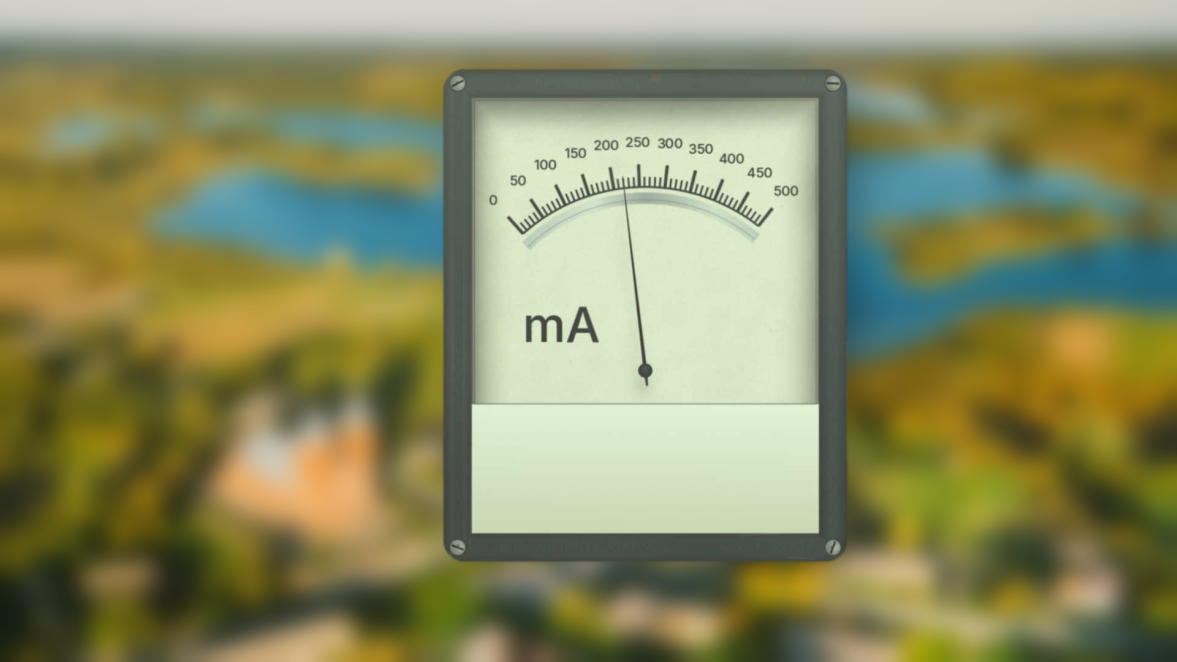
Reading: 220 mA
